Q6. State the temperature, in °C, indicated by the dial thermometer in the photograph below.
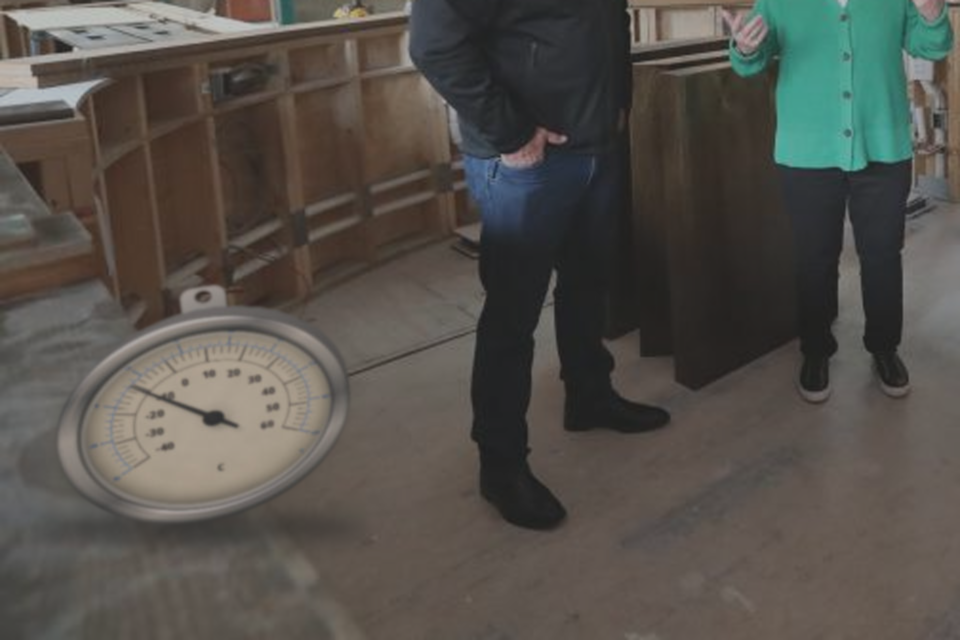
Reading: -10 °C
